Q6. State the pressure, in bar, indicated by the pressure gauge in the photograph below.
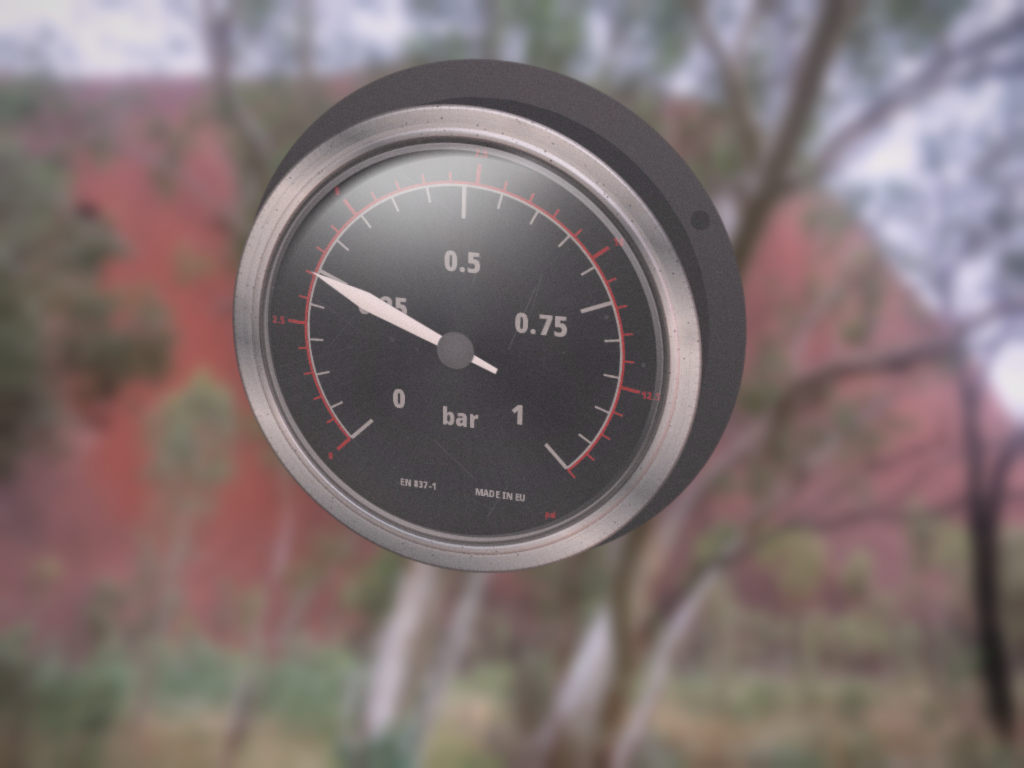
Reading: 0.25 bar
